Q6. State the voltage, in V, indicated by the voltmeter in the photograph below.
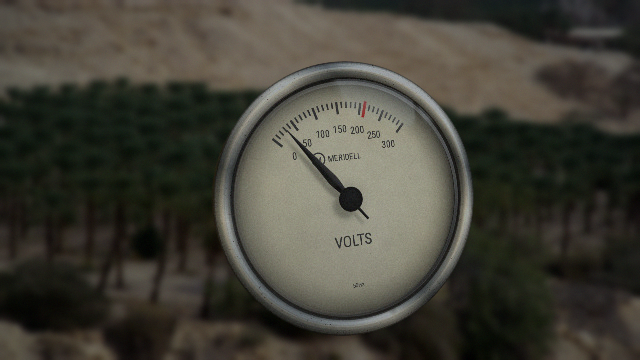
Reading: 30 V
